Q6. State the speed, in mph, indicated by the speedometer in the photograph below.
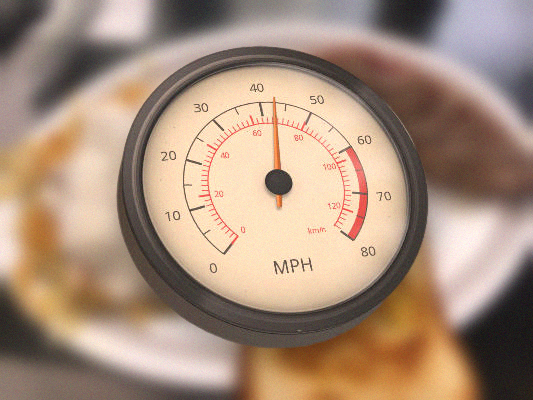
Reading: 42.5 mph
